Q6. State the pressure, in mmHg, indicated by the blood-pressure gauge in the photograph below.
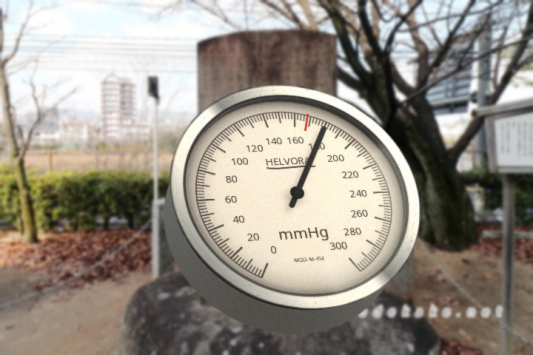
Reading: 180 mmHg
